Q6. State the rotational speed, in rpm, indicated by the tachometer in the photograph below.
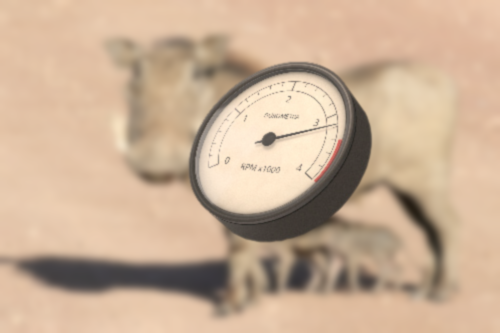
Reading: 3200 rpm
